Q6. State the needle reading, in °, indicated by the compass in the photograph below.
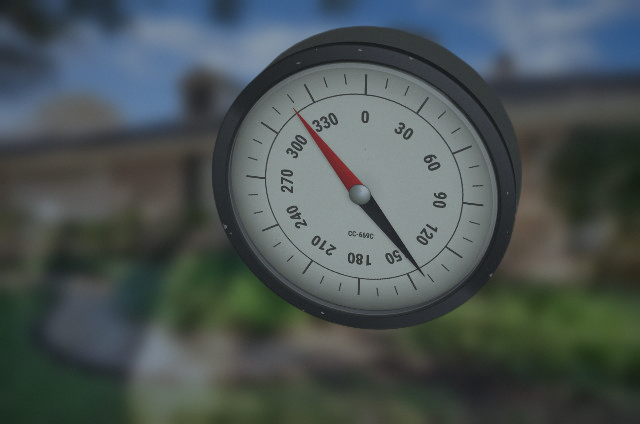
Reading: 320 °
